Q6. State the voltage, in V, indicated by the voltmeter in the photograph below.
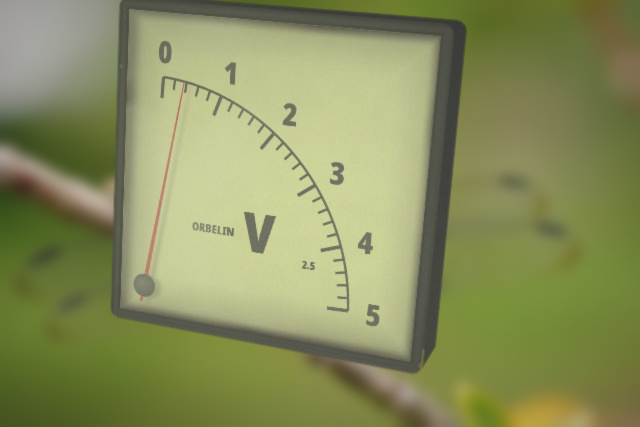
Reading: 0.4 V
